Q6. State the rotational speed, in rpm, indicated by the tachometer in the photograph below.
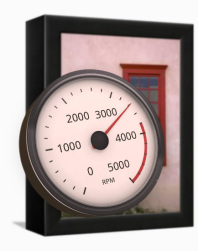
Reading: 3400 rpm
